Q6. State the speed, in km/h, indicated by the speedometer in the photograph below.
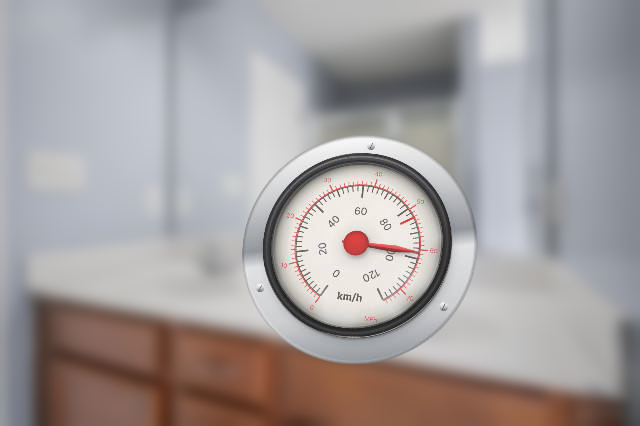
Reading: 98 km/h
